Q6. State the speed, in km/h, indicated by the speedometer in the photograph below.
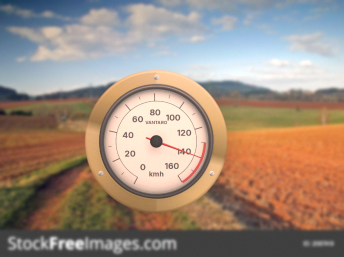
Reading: 140 km/h
